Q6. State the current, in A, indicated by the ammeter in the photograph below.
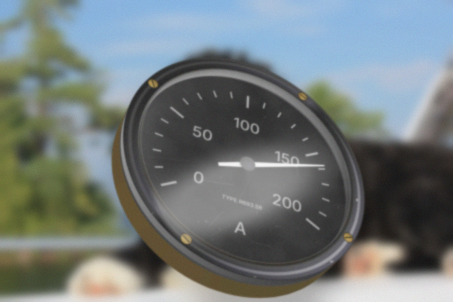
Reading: 160 A
